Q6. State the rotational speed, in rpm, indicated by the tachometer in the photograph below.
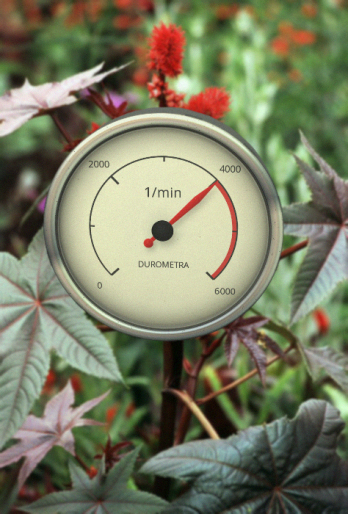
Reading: 4000 rpm
